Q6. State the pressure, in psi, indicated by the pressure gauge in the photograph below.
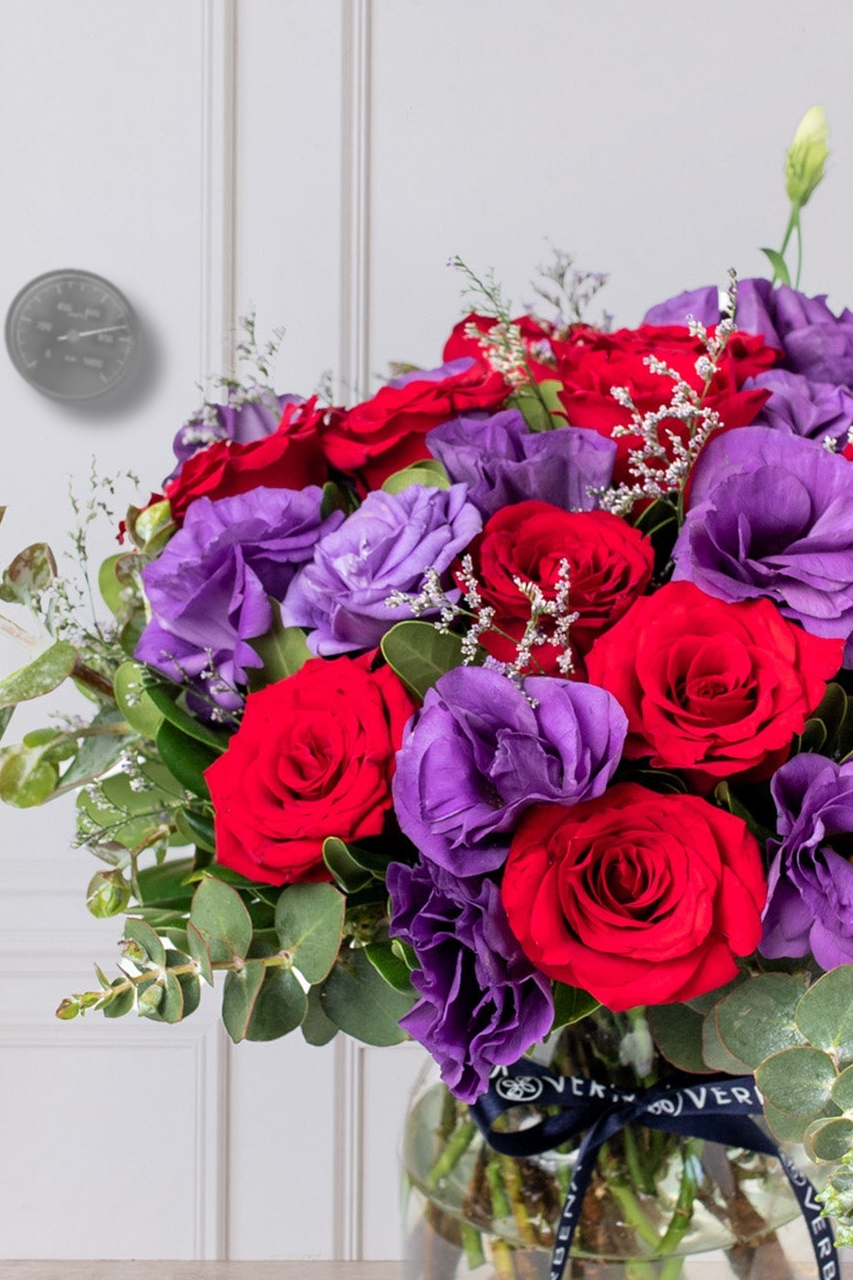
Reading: 750 psi
